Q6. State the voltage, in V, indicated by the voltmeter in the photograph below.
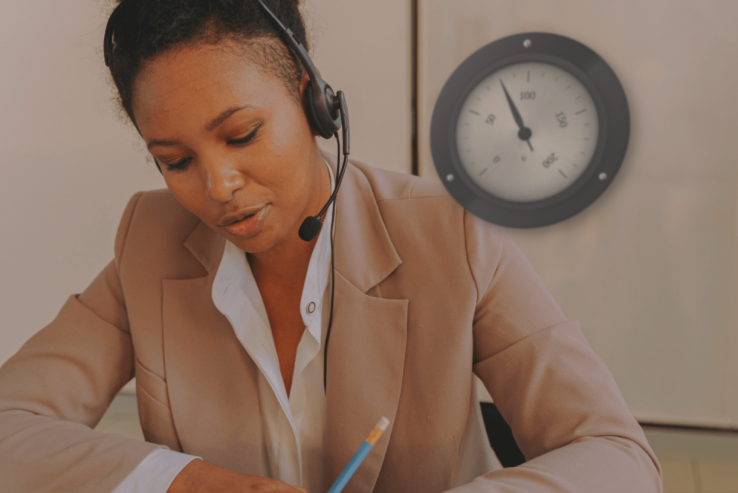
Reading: 80 V
